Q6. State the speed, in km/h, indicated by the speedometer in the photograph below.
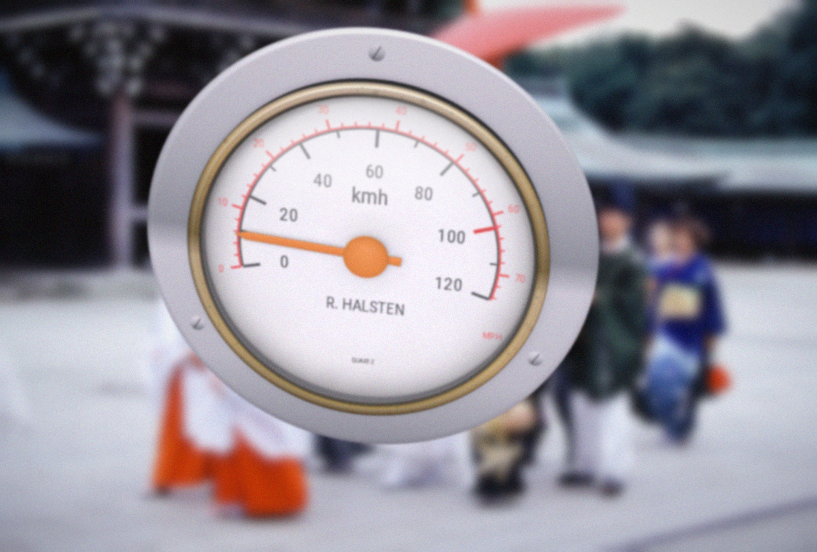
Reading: 10 km/h
